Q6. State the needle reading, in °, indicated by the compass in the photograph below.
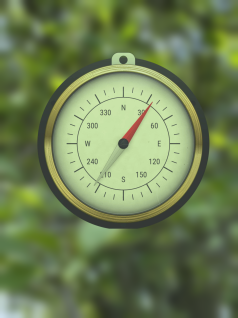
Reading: 35 °
